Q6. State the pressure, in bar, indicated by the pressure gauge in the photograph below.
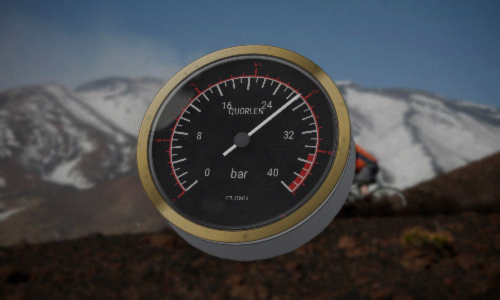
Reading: 27 bar
